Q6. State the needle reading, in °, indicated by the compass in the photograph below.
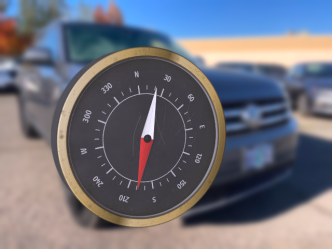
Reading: 200 °
